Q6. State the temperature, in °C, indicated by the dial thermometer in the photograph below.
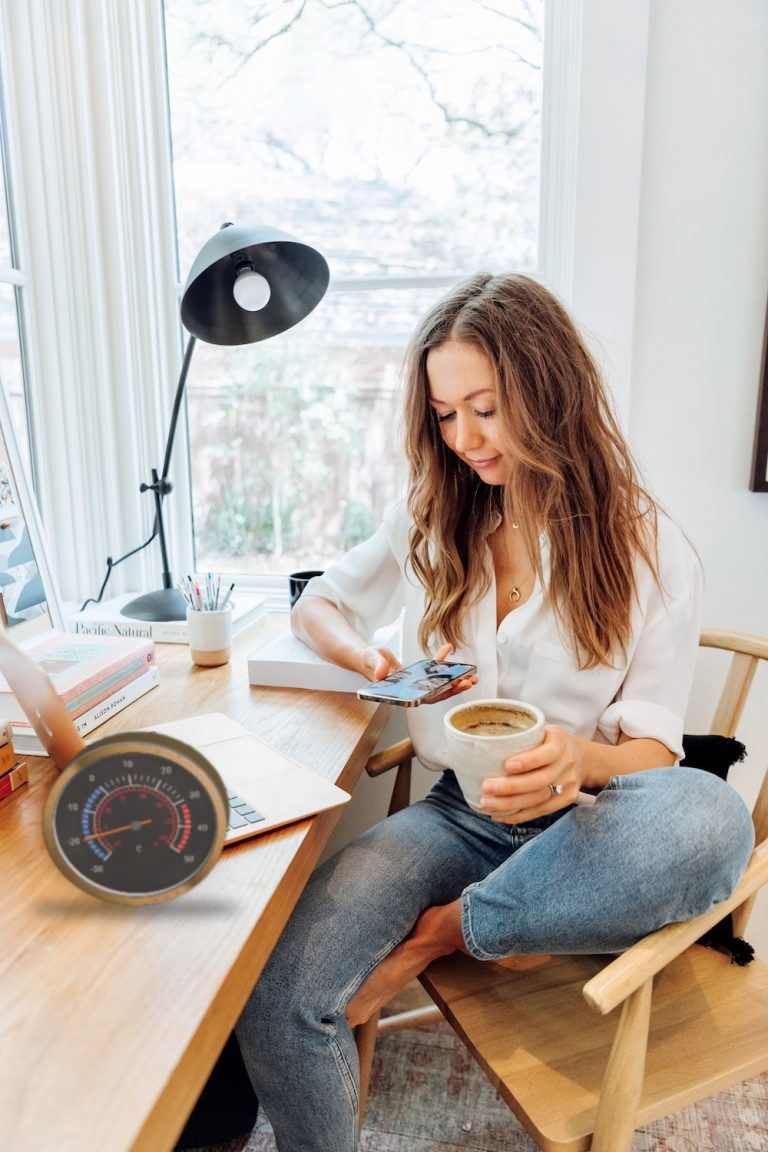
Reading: -20 °C
